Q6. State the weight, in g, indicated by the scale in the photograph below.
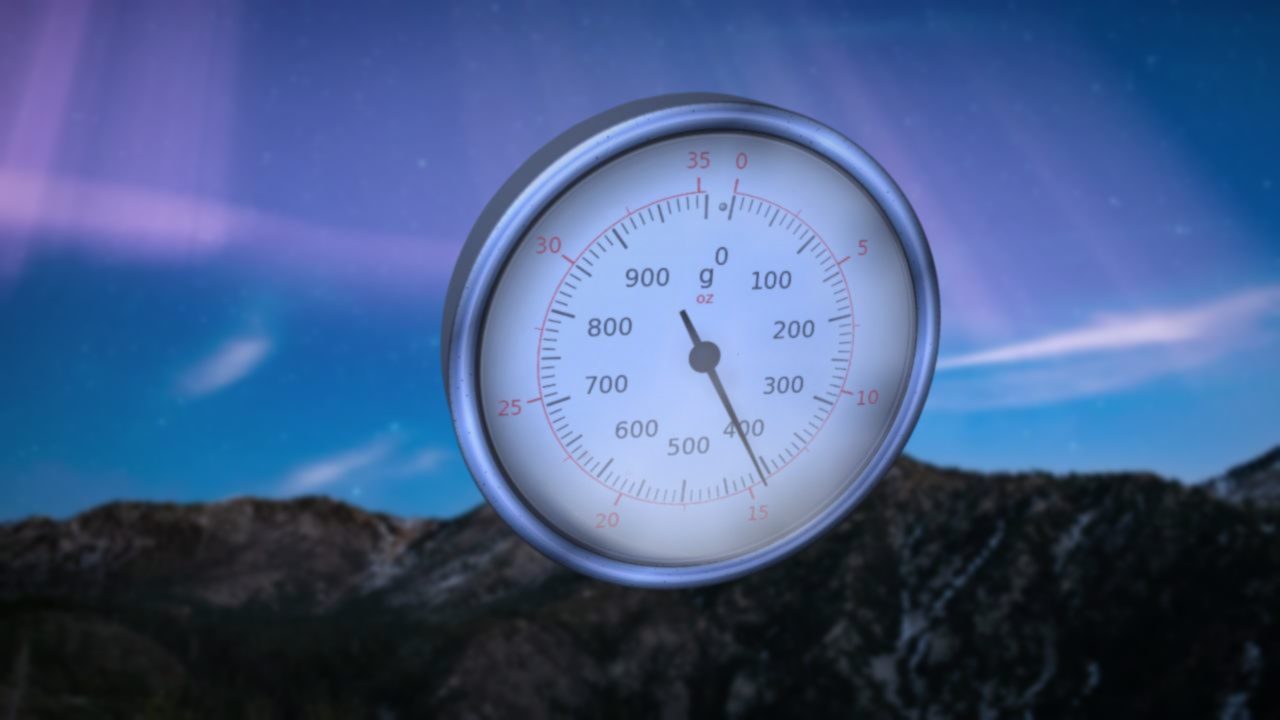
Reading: 410 g
